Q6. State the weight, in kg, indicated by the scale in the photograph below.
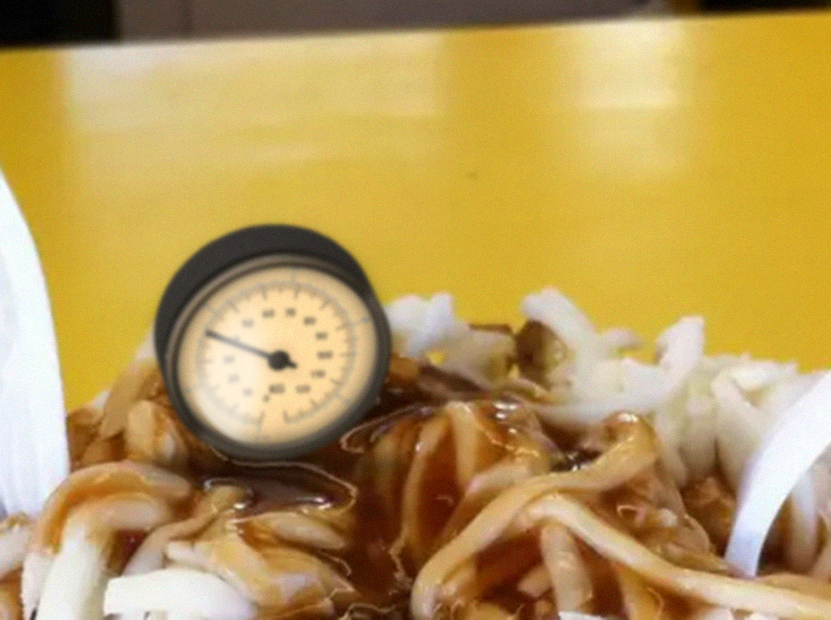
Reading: 40 kg
